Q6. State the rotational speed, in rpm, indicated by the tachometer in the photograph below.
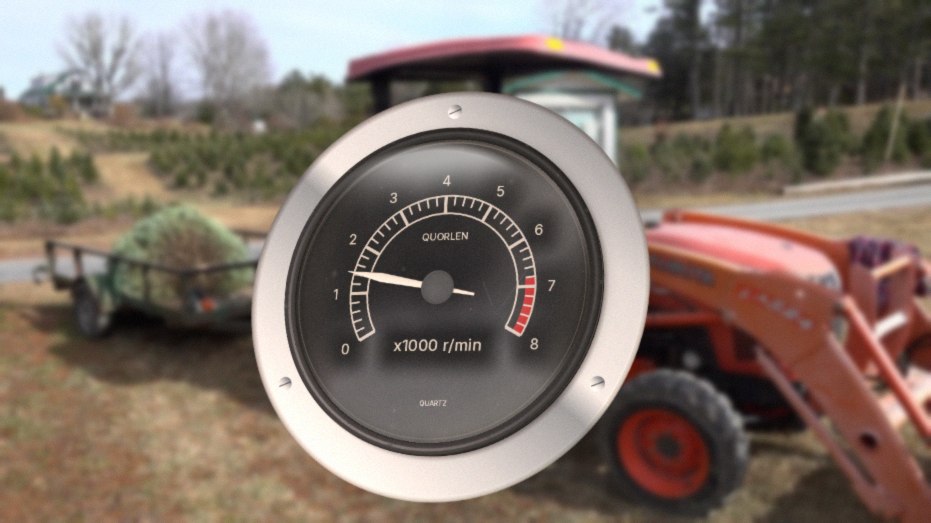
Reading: 1400 rpm
